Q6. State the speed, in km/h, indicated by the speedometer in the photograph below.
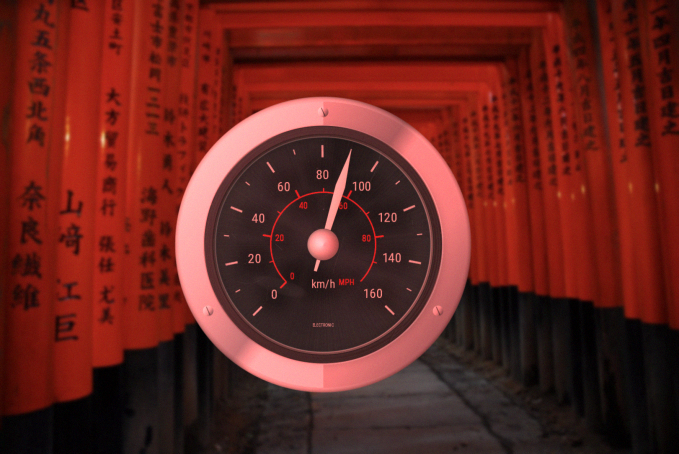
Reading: 90 km/h
